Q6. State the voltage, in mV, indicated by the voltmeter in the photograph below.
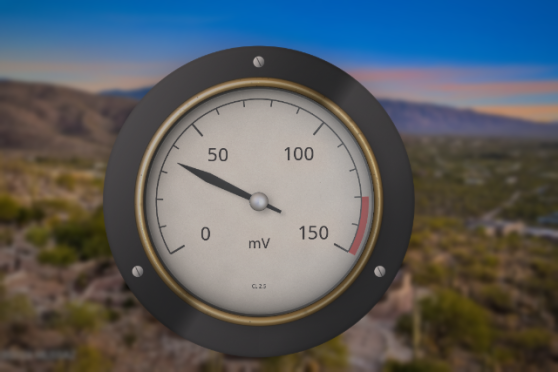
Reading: 35 mV
